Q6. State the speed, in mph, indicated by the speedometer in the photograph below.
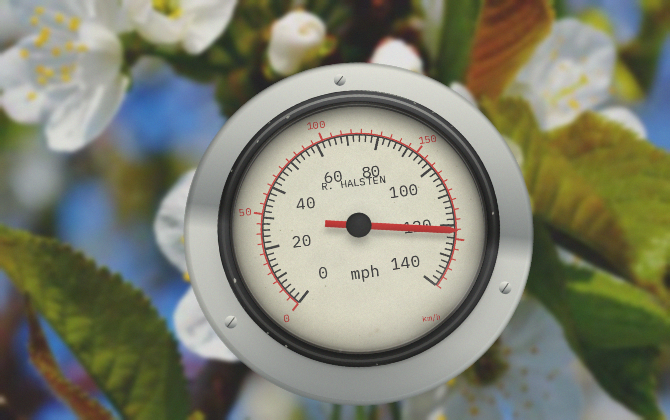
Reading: 122 mph
